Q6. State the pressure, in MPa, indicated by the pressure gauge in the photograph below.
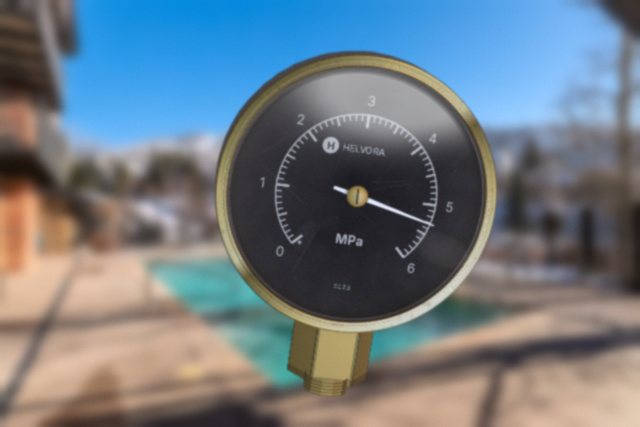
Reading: 5.3 MPa
